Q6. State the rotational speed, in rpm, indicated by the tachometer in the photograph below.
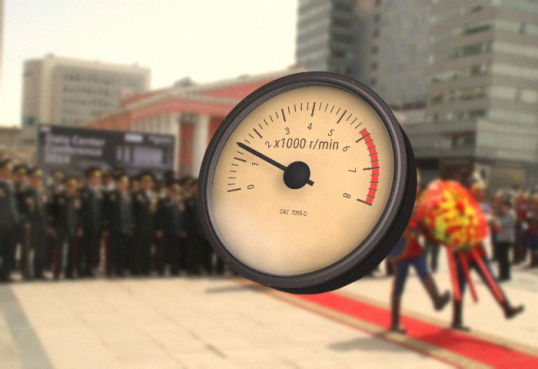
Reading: 1400 rpm
